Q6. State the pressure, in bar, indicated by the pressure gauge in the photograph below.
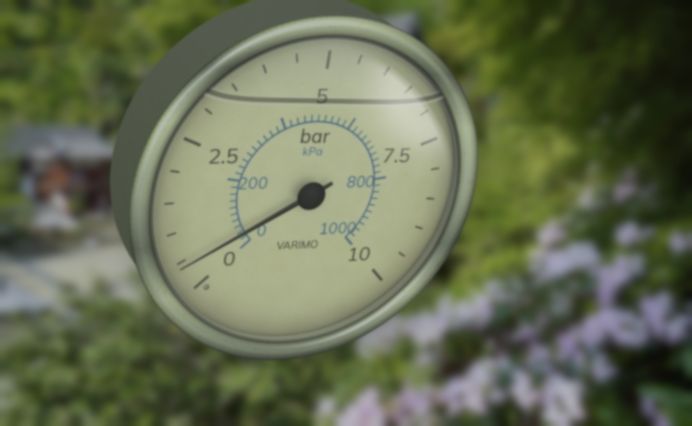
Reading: 0.5 bar
